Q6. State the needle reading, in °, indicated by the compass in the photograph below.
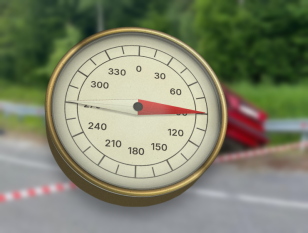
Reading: 90 °
